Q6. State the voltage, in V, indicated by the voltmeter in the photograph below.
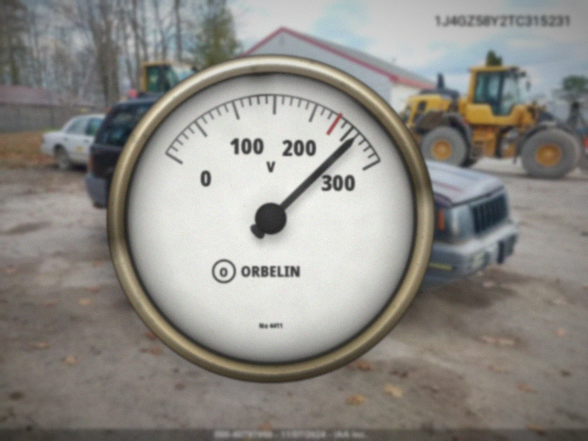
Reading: 260 V
